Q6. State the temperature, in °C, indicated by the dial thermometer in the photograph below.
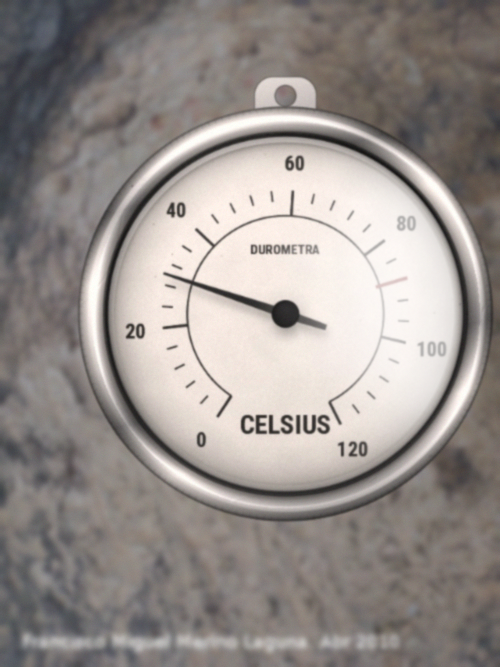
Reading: 30 °C
